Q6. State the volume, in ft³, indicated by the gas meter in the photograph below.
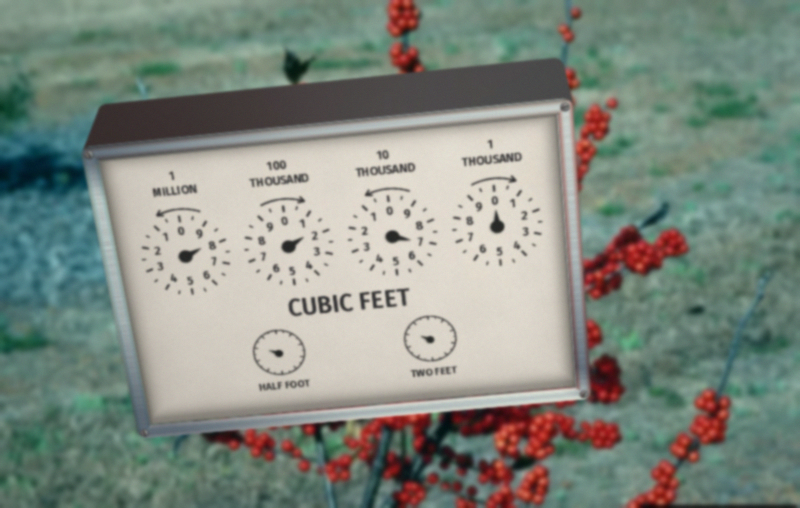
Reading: 817000 ft³
